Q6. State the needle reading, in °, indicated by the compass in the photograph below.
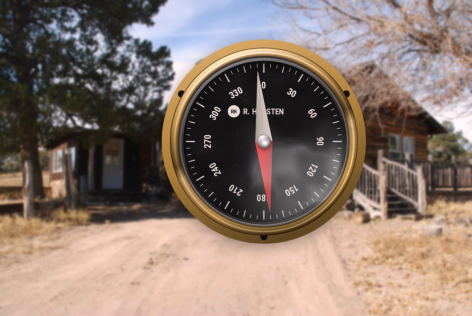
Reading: 175 °
